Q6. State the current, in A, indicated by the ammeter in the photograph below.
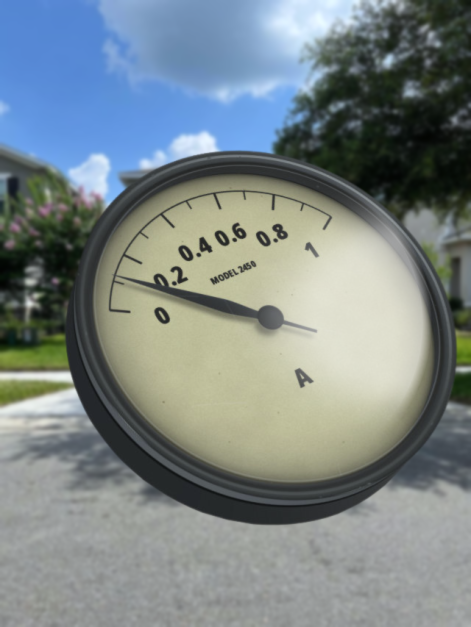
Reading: 0.1 A
